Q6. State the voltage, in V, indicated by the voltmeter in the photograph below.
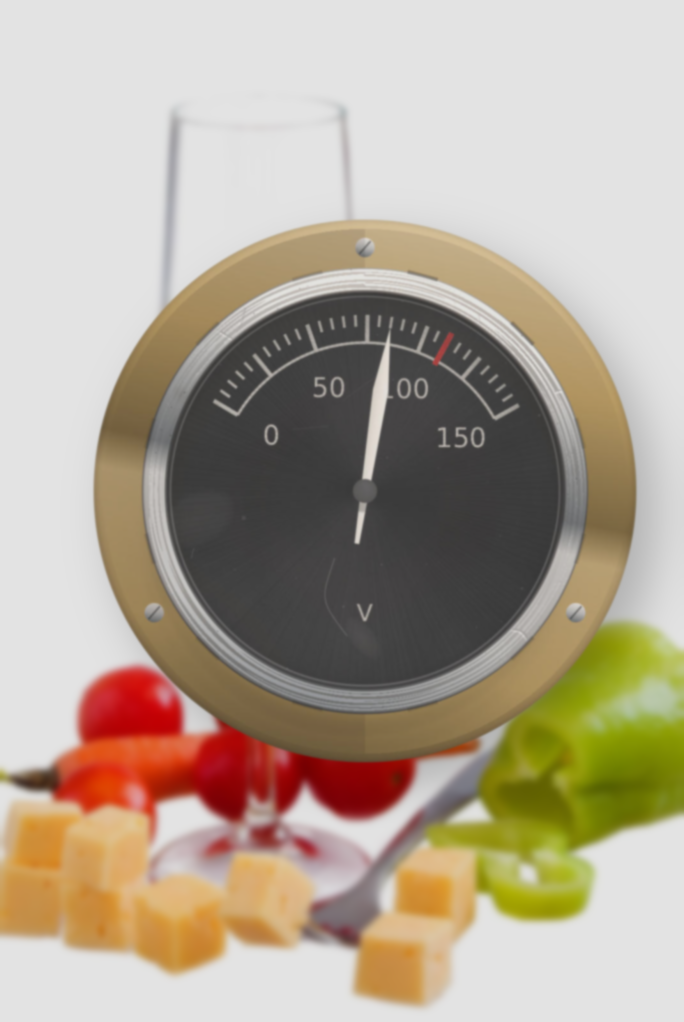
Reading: 85 V
